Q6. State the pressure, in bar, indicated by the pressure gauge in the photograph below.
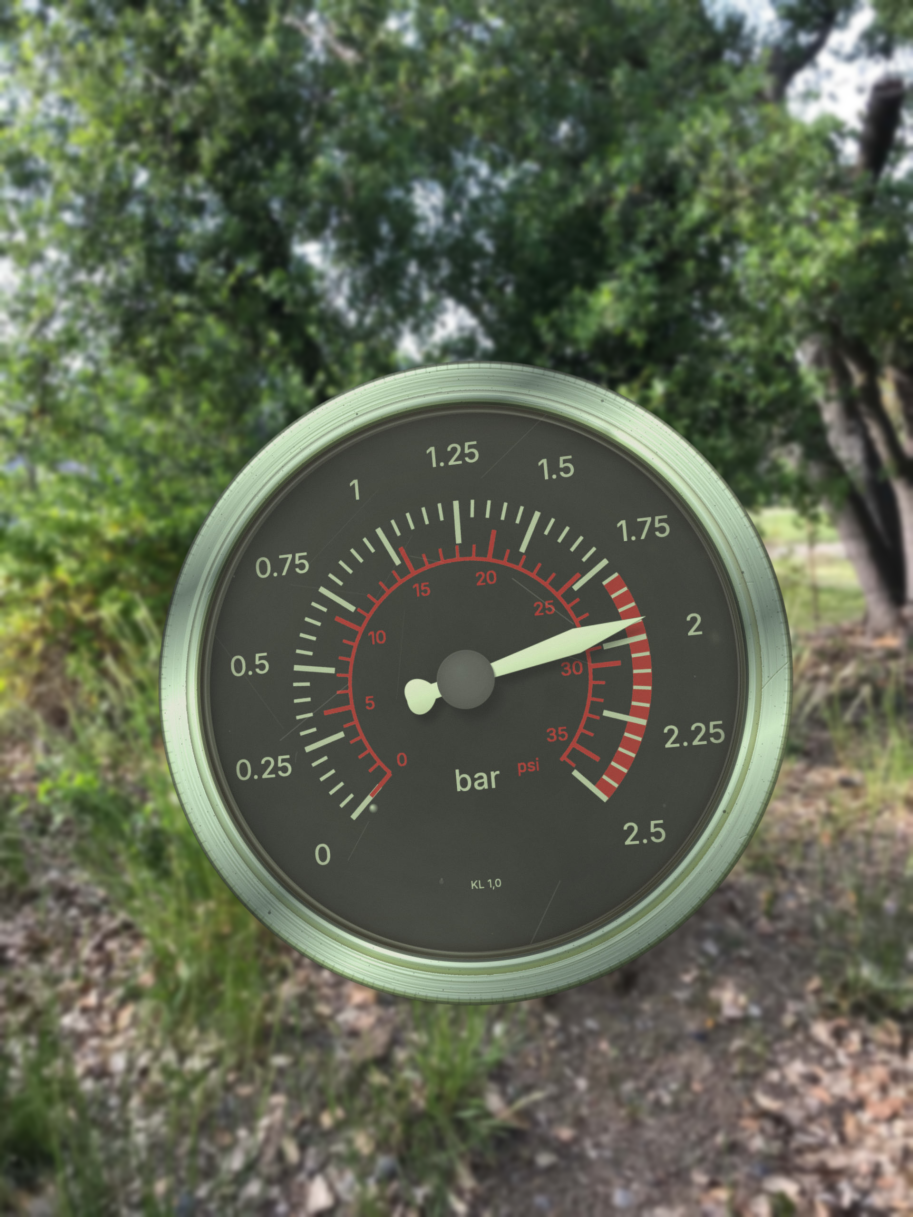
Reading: 1.95 bar
